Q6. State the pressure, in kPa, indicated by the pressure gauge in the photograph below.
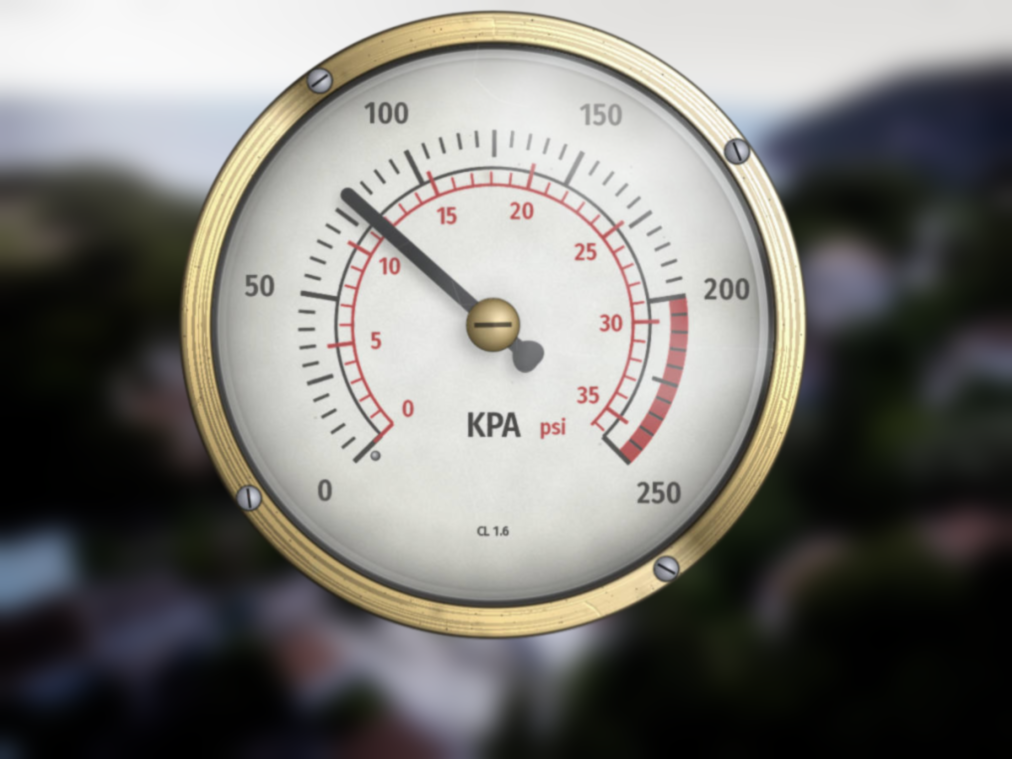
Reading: 80 kPa
